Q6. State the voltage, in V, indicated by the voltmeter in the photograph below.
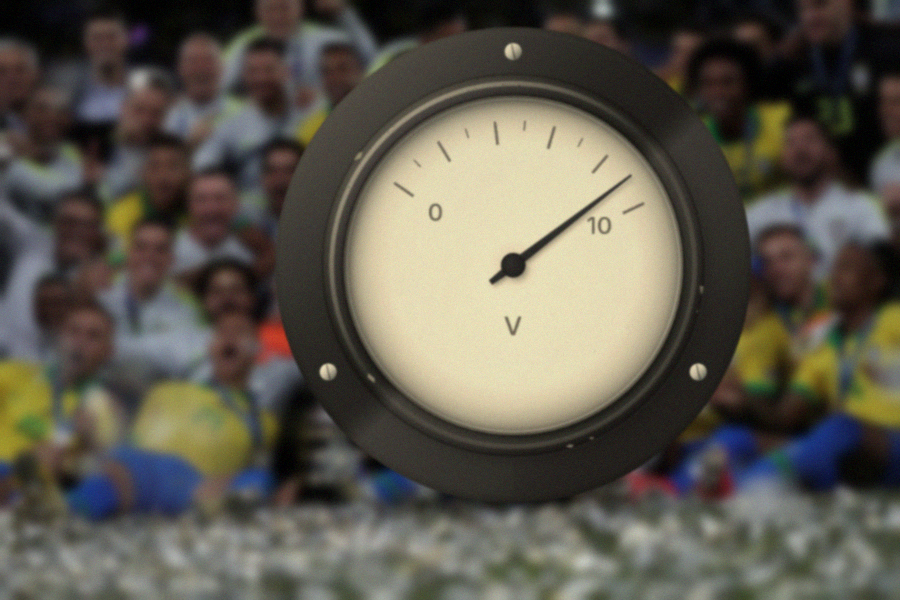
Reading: 9 V
